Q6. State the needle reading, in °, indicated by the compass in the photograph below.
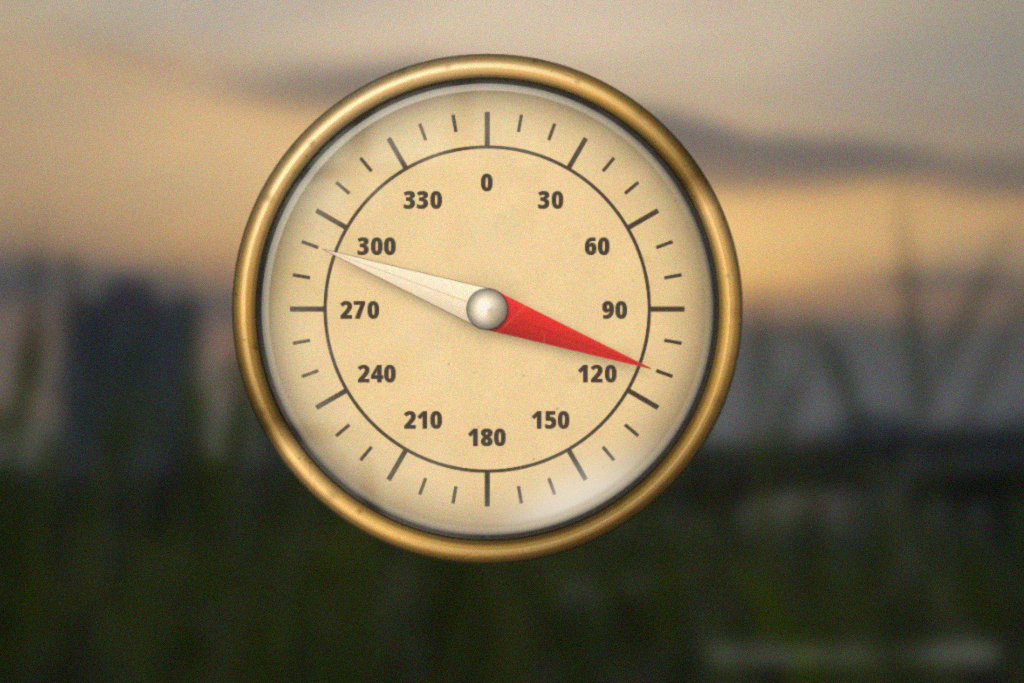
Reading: 110 °
